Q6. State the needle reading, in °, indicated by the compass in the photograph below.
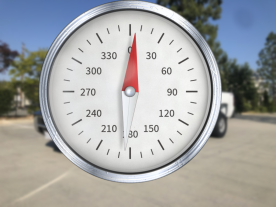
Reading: 5 °
